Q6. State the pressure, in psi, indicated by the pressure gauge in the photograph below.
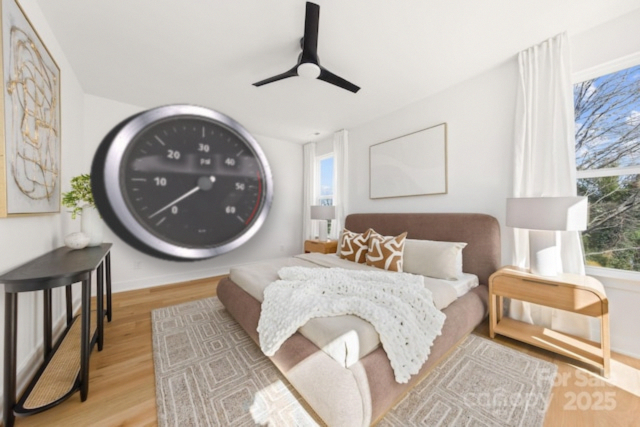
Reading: 2 psi
